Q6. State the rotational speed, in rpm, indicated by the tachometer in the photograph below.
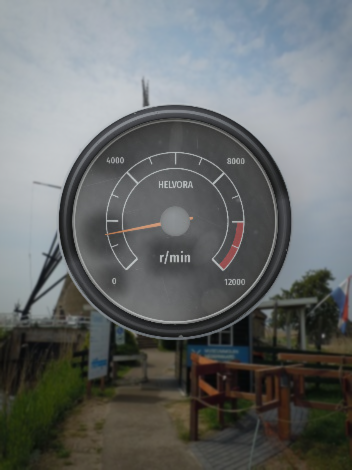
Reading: 1500 rpm
